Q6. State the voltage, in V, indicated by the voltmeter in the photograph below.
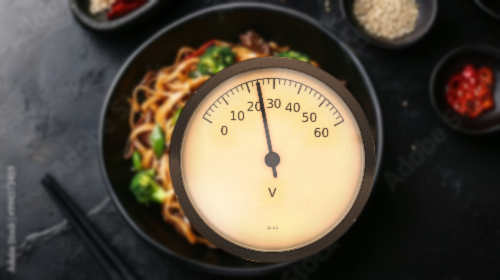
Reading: 24 V
